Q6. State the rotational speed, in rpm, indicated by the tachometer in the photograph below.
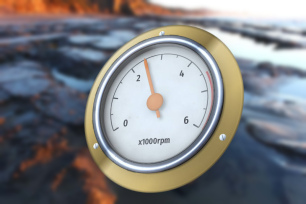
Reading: 2500 rpm
